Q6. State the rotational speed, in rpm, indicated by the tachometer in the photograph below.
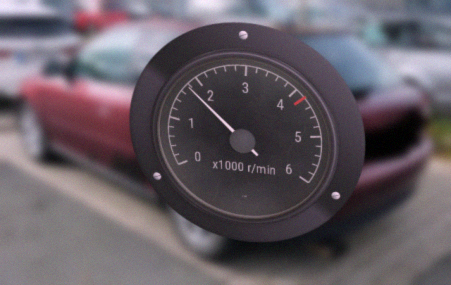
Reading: 1800 rpm
